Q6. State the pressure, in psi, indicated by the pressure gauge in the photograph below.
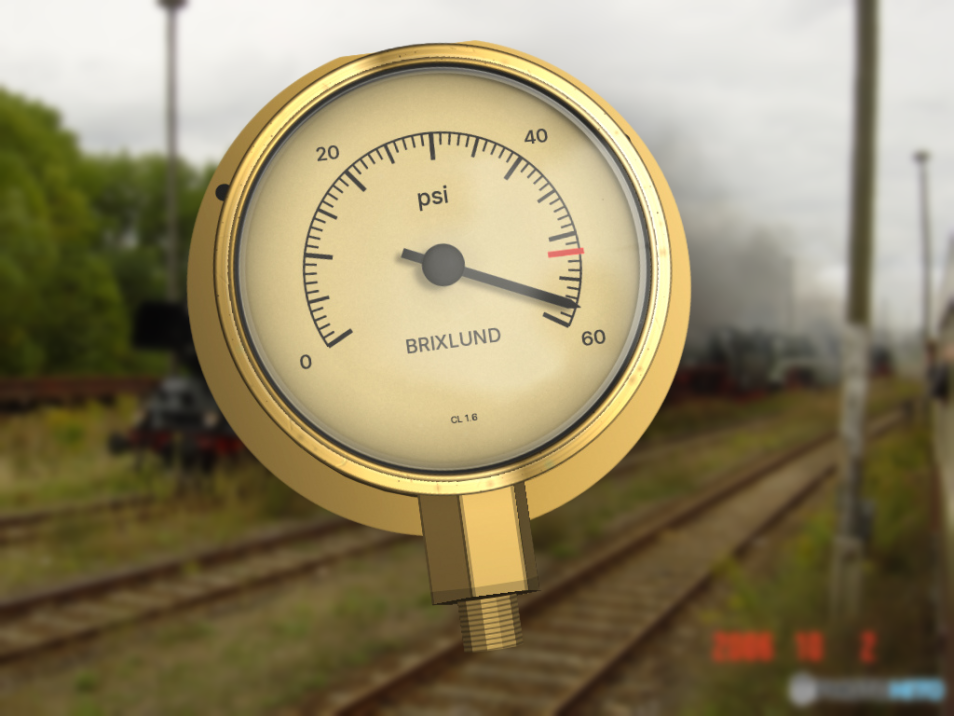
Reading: 58 psi
